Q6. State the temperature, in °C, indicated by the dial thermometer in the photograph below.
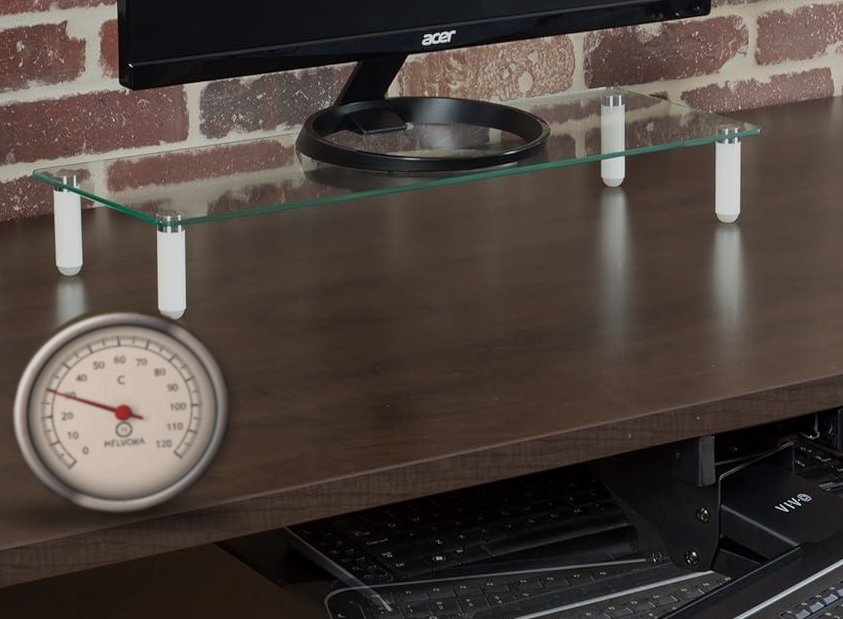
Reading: 30 °C
